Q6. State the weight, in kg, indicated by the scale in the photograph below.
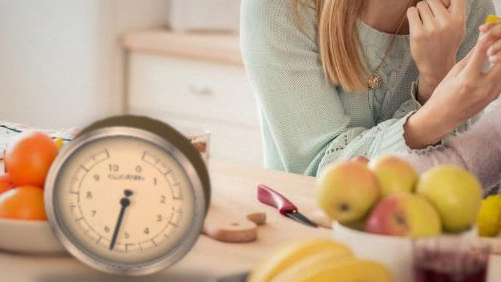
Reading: 5.5 kg
